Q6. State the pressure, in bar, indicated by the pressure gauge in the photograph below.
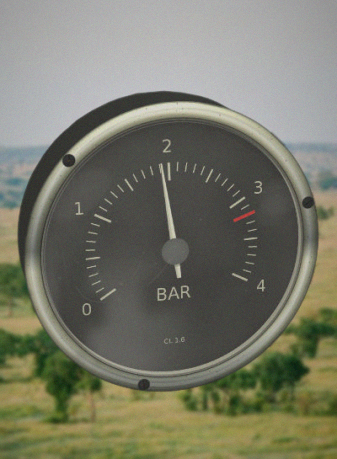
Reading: 1.9 bar
